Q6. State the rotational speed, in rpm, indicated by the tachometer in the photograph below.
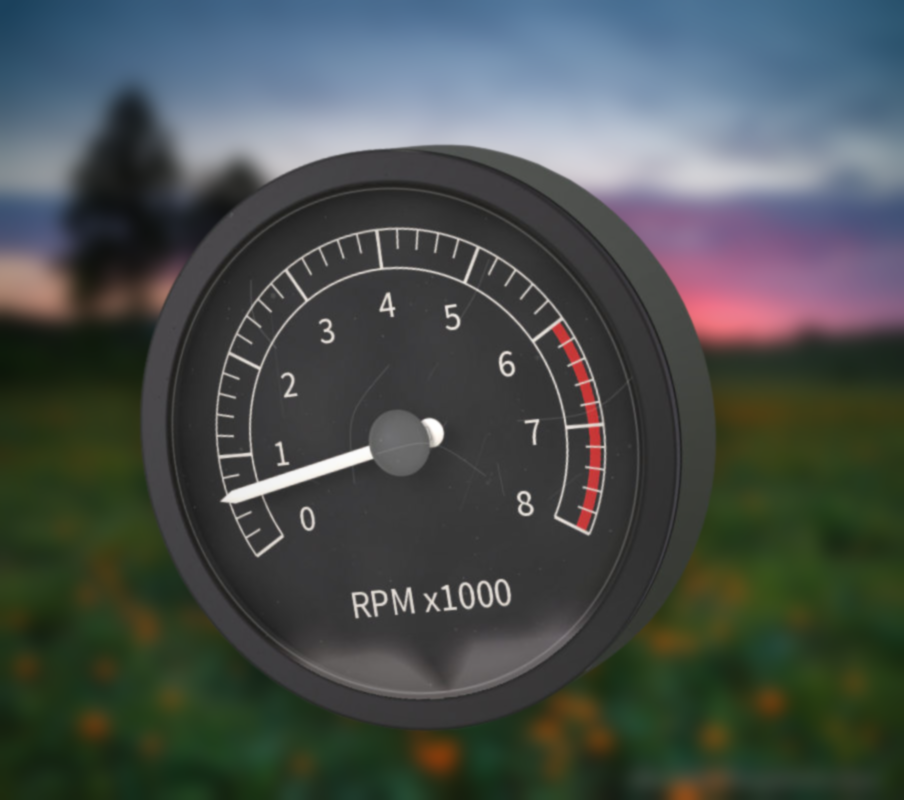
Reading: 600 rpm
